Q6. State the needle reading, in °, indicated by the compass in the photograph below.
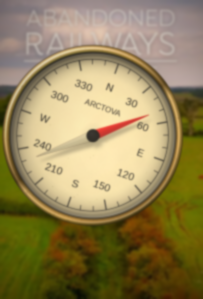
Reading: 50 °
